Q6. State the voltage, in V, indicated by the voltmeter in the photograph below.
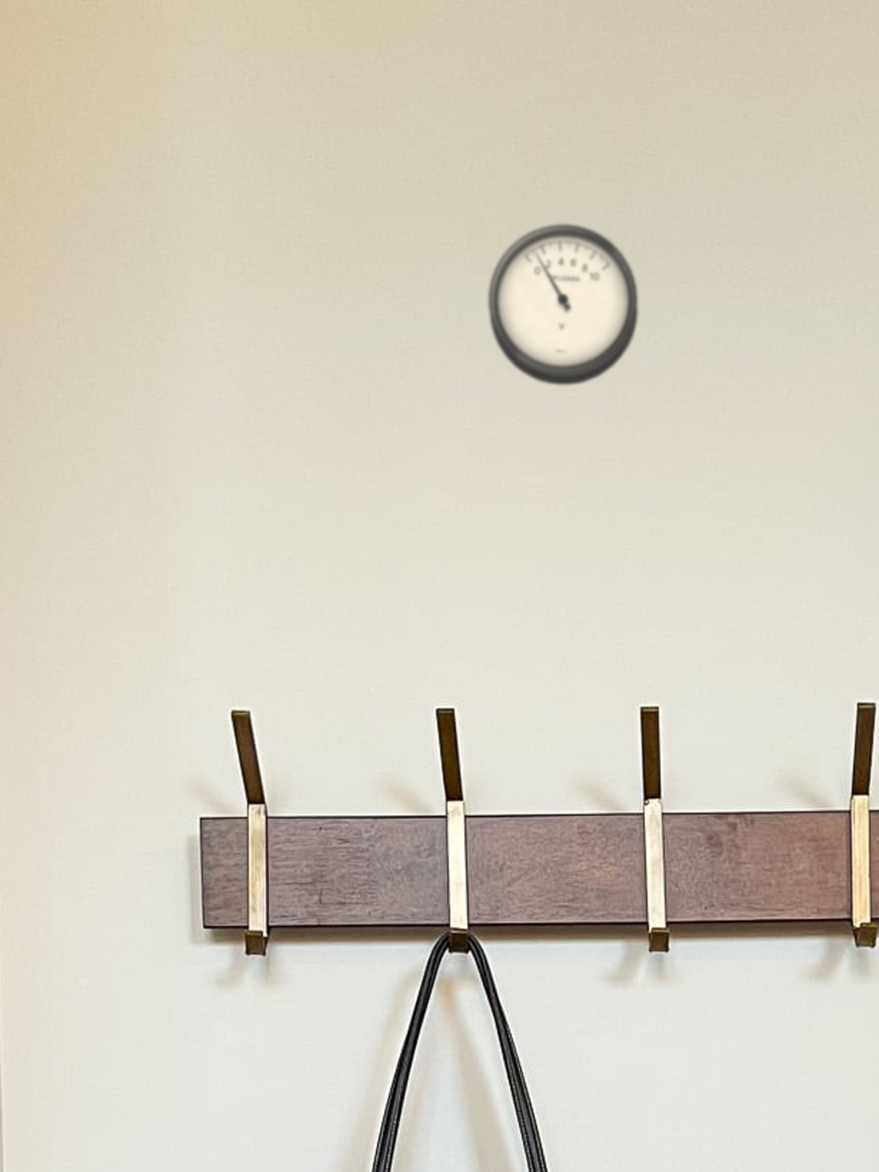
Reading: 1 V
